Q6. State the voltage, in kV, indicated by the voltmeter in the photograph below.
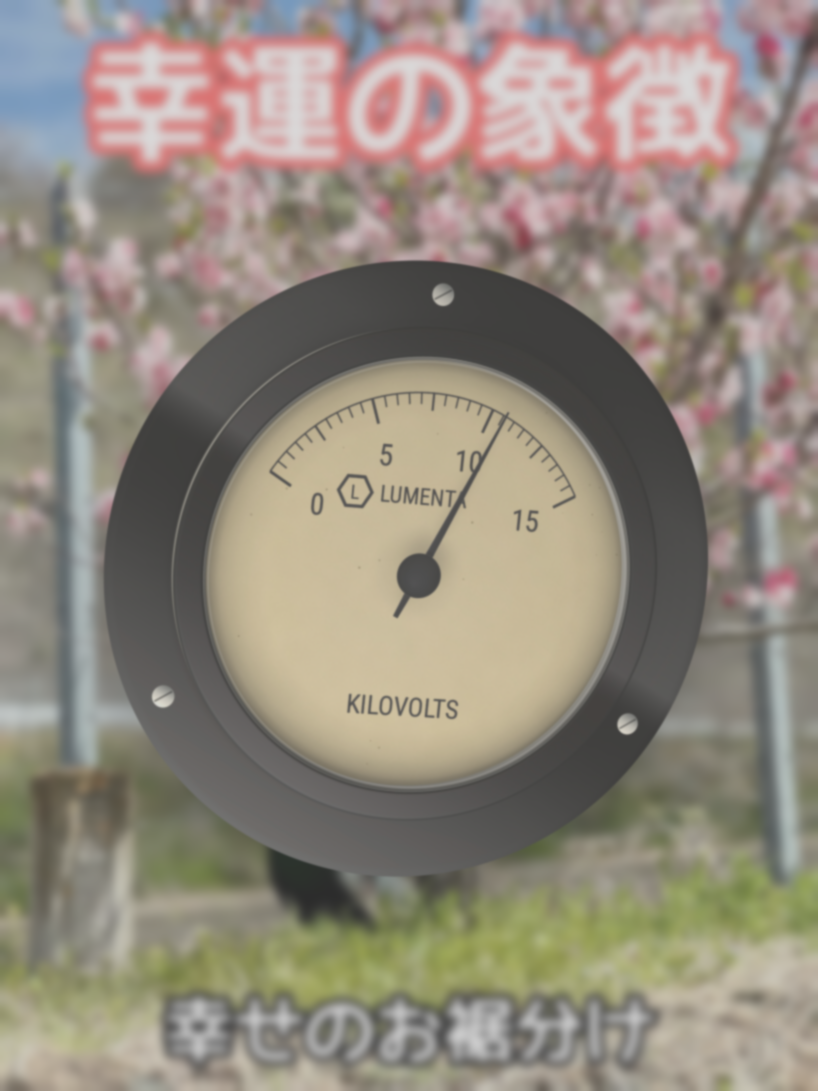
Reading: 10.5 kV
